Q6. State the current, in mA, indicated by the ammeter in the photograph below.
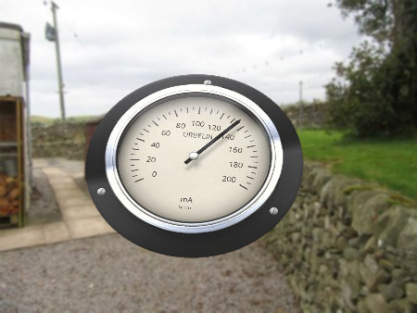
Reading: 135 mA
